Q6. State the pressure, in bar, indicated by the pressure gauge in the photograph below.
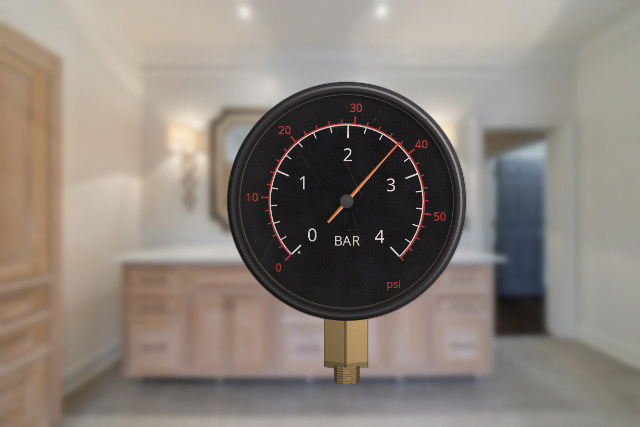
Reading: 2.6 bar
